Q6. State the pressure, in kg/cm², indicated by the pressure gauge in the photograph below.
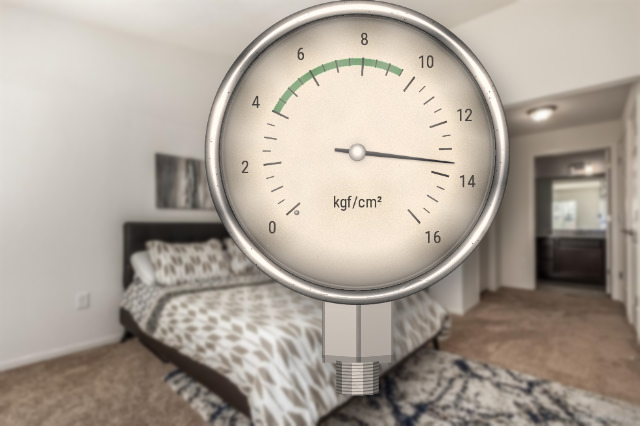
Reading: 13.5 kg/cm²
